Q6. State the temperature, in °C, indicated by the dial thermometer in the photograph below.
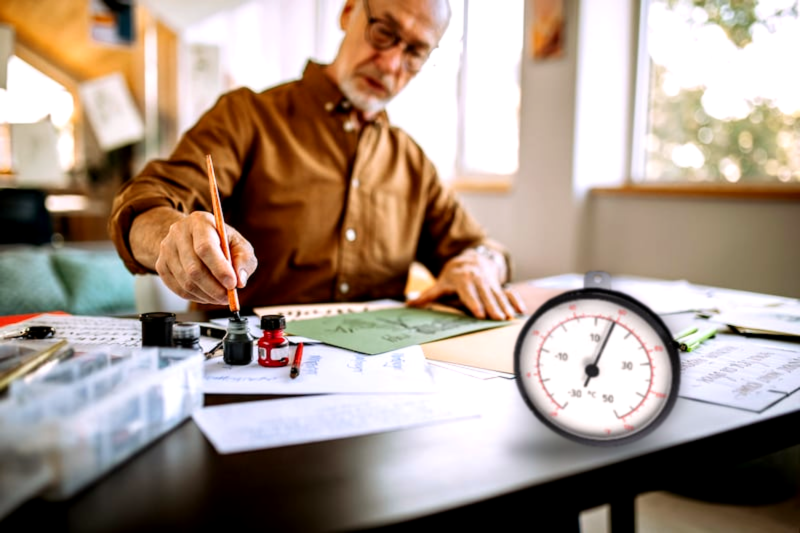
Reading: 15 °C
